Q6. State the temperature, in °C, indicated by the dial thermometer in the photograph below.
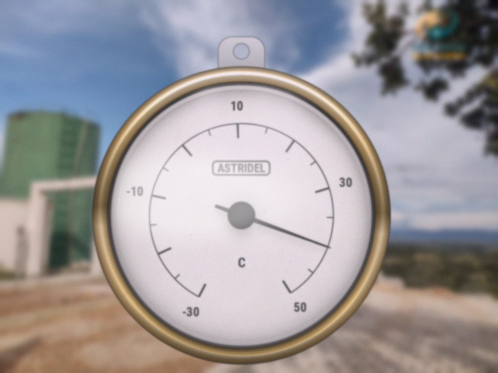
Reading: 40 °C
